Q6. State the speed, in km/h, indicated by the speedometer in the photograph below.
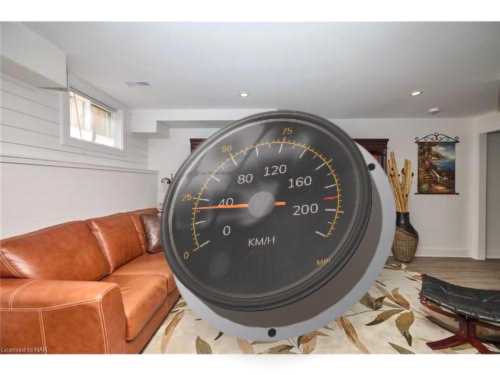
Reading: 30 km/h
